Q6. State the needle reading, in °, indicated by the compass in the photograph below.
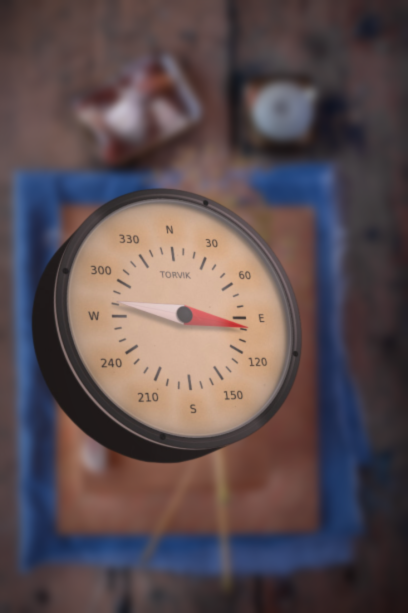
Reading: 100 °
